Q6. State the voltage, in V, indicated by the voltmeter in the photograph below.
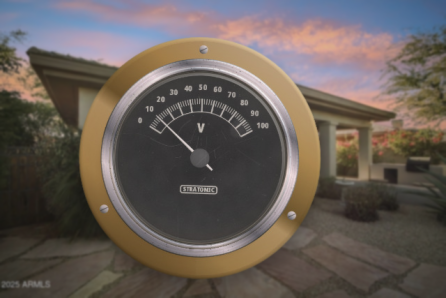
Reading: 10 V
